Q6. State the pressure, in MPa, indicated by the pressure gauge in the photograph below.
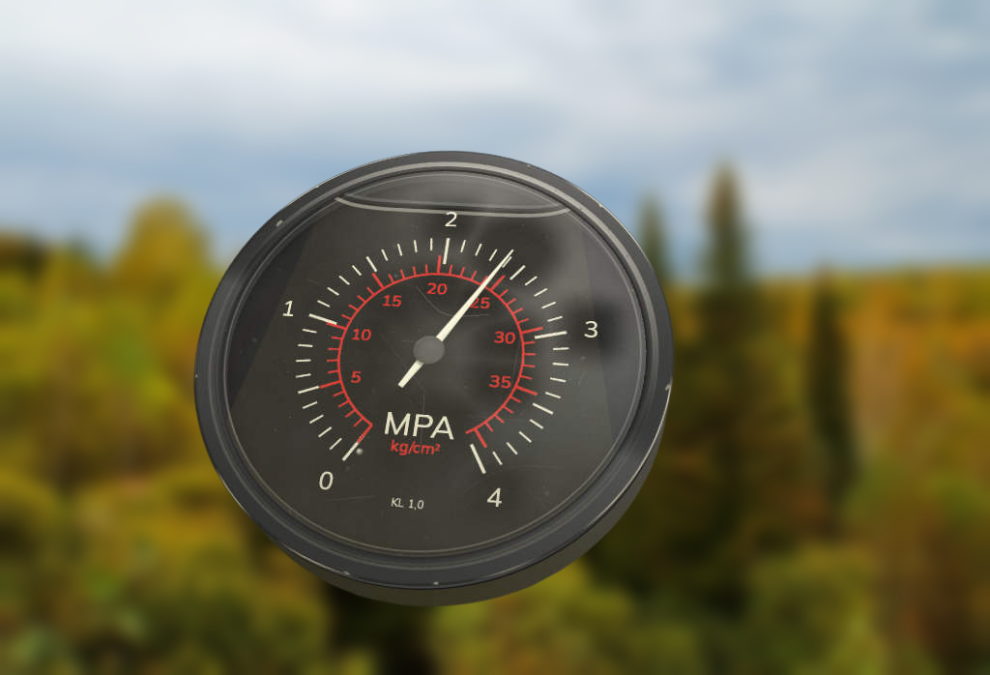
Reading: 2.4 MPa
